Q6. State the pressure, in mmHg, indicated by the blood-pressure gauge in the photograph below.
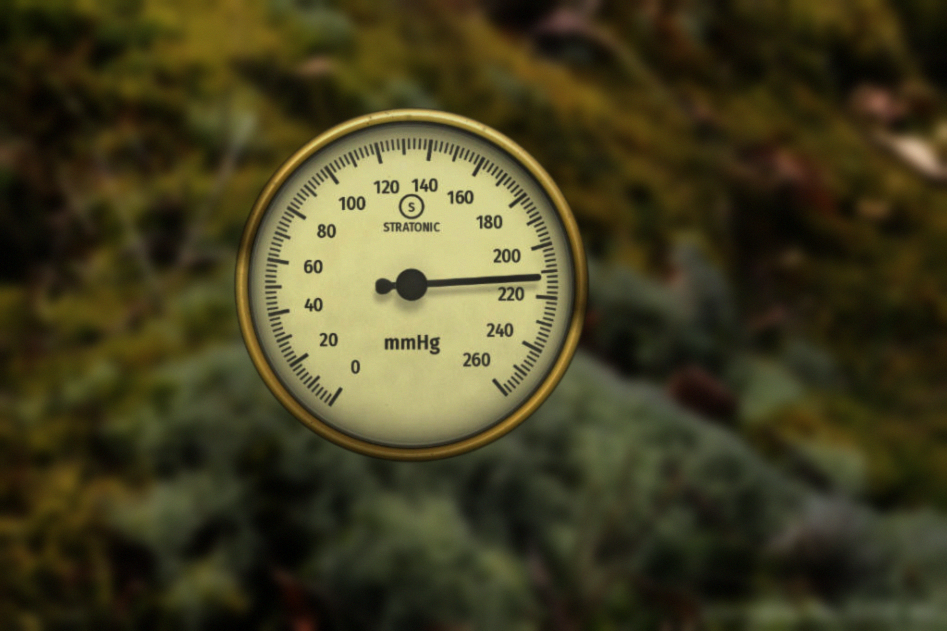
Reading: 212 mmHg
